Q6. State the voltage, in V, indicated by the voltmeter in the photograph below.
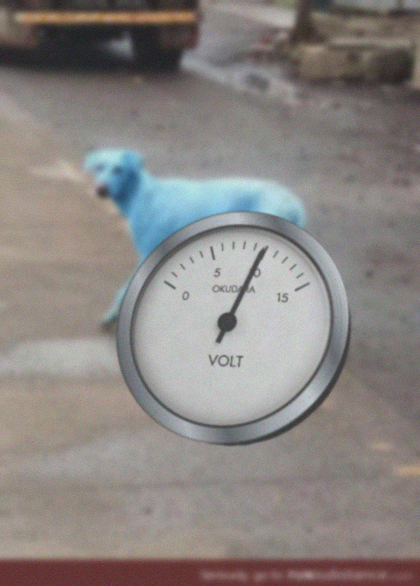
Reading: 10 V
